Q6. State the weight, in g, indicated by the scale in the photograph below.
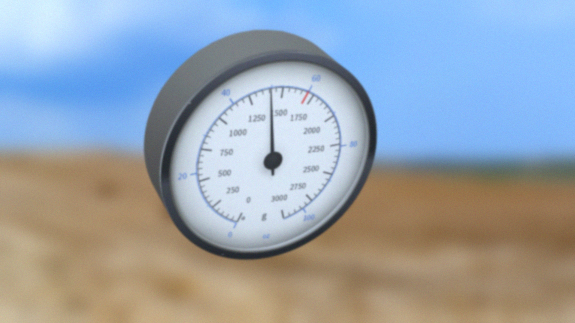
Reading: 1400 g
